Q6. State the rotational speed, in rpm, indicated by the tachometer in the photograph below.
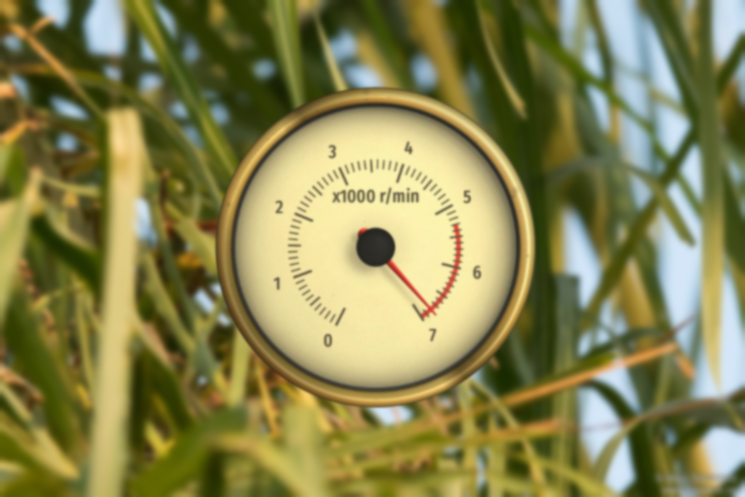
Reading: 6800 rpm
